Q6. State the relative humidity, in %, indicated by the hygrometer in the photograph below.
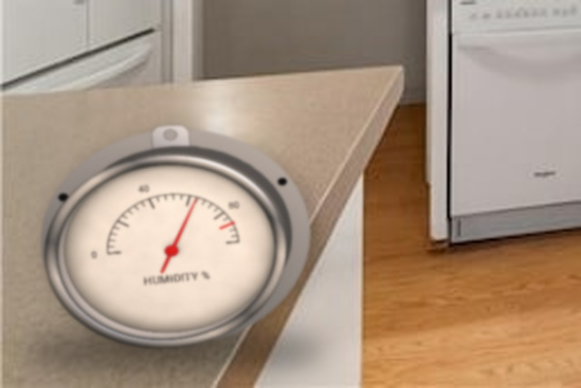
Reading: 64 %
